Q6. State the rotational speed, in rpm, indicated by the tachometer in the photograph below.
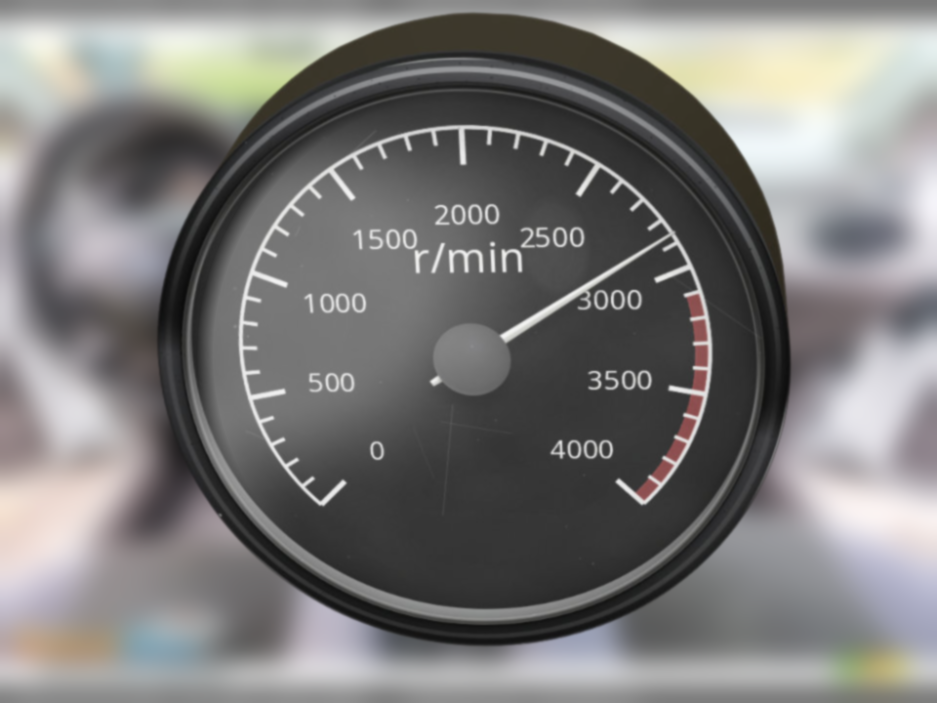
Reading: 2850 rpm
